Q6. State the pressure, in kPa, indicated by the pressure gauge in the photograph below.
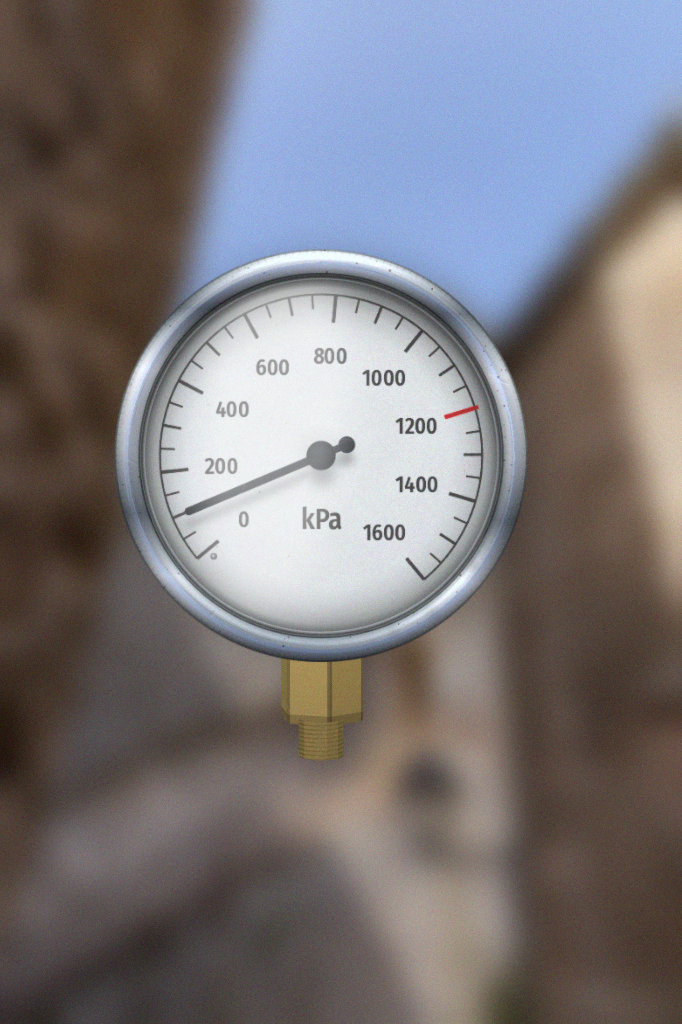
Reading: 100 kPa
